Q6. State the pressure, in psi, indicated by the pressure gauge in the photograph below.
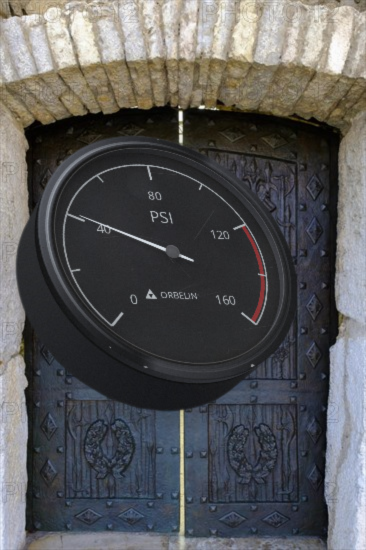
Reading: 40 psi
